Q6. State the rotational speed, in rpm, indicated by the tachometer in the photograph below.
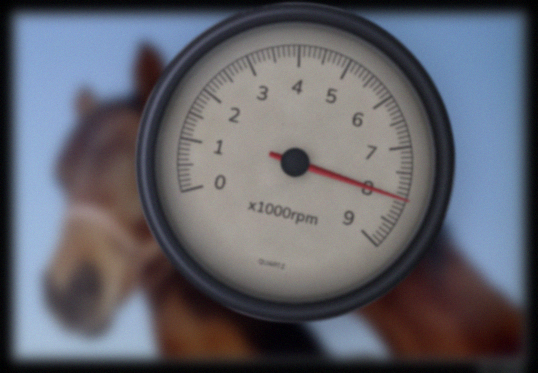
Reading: 8000 rpm
